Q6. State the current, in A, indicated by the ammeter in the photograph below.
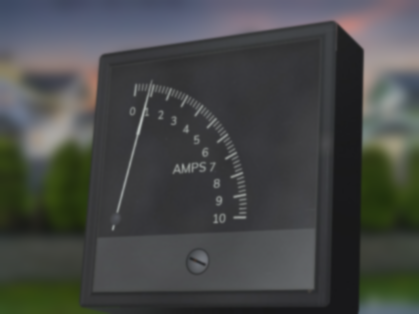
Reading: 1 A
